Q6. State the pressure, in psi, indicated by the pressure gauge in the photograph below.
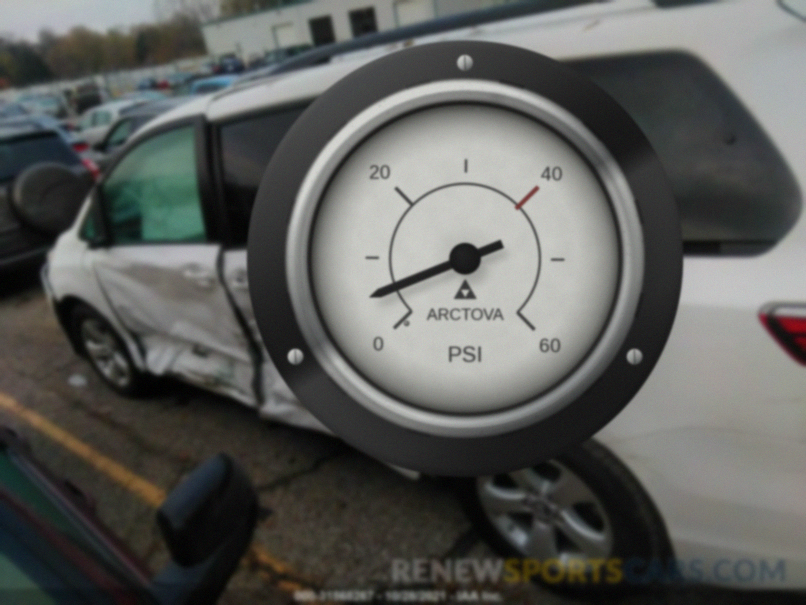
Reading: 5 psi
